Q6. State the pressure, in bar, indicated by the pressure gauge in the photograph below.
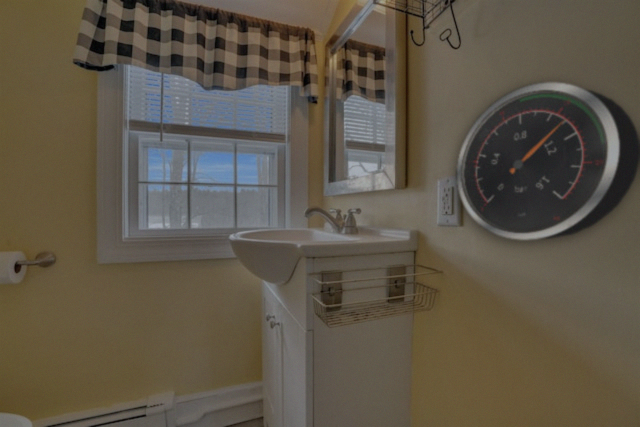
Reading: 1.1 bar
